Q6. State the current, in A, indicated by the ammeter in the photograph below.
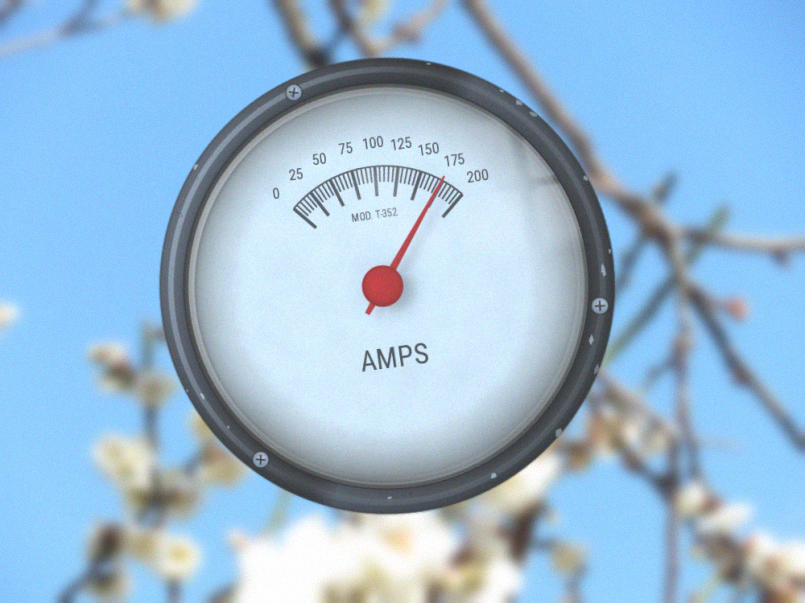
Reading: 175 A
